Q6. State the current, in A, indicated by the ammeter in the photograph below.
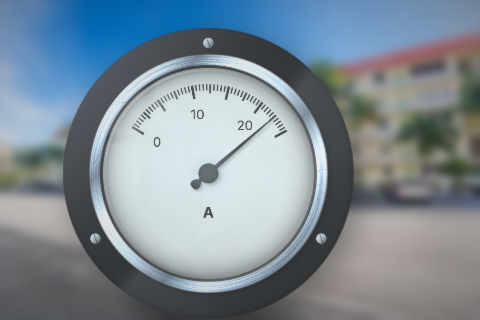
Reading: 22.5 A
